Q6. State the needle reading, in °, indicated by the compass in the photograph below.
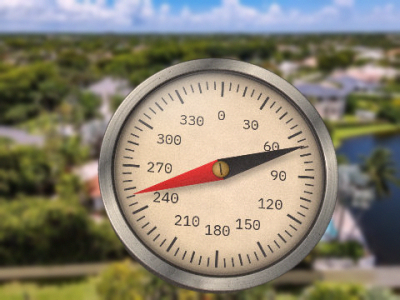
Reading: 250 °
